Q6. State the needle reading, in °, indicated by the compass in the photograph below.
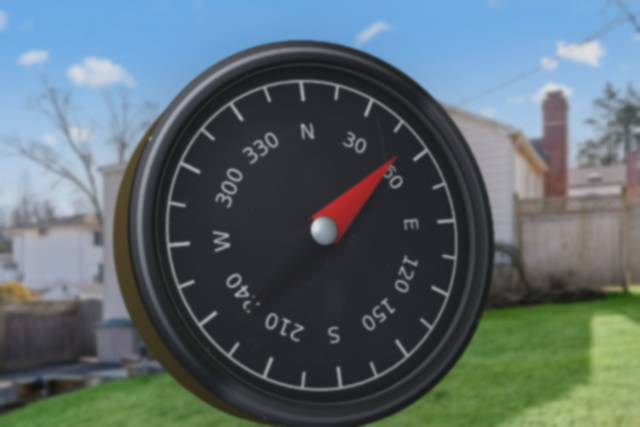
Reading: 52.5 °
